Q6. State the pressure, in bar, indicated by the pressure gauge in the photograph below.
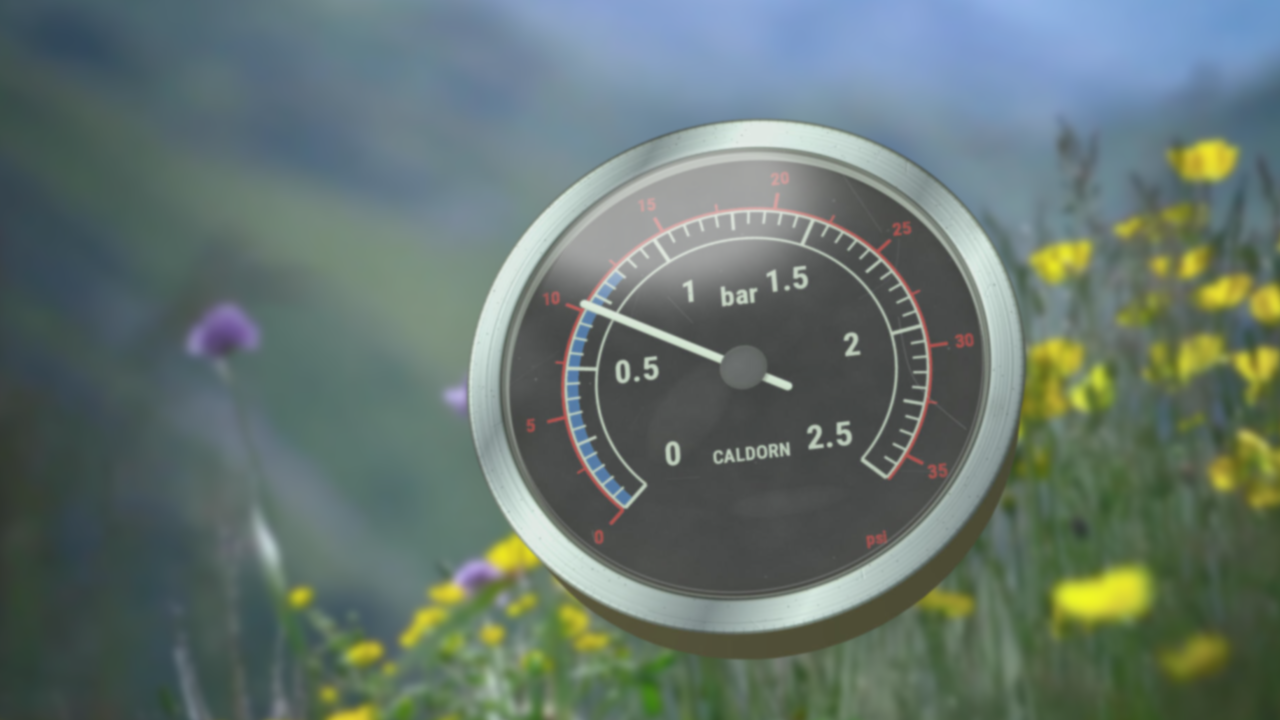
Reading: 0.7 bar
